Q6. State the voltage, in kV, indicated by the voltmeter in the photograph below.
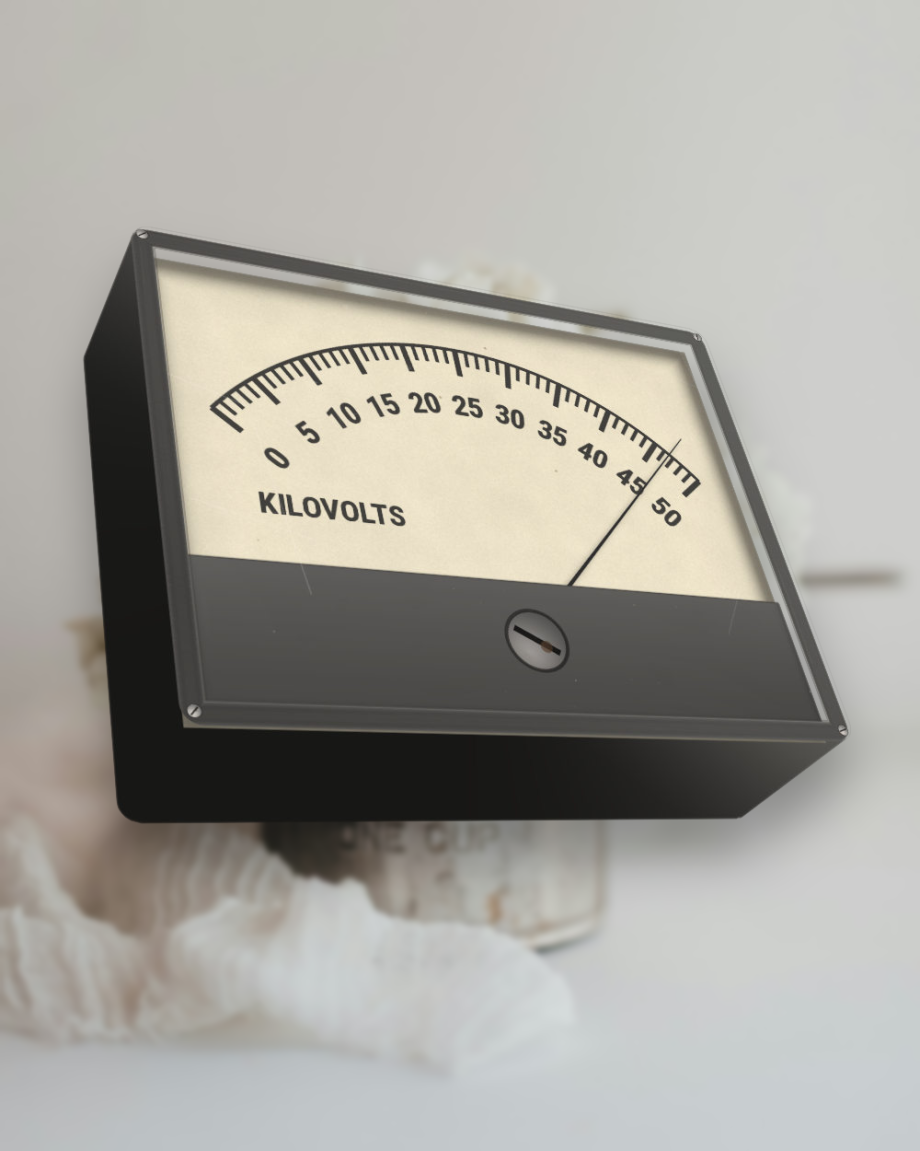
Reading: 46.5 kV
